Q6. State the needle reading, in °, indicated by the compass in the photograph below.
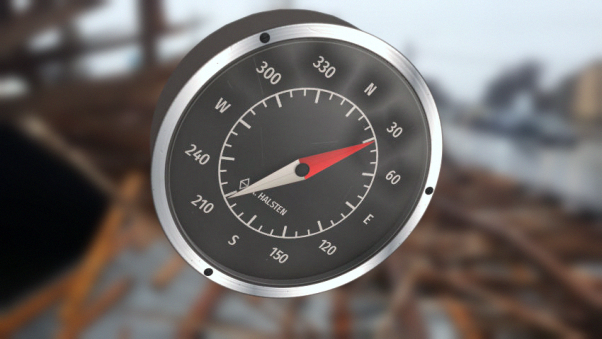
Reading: 30 °
